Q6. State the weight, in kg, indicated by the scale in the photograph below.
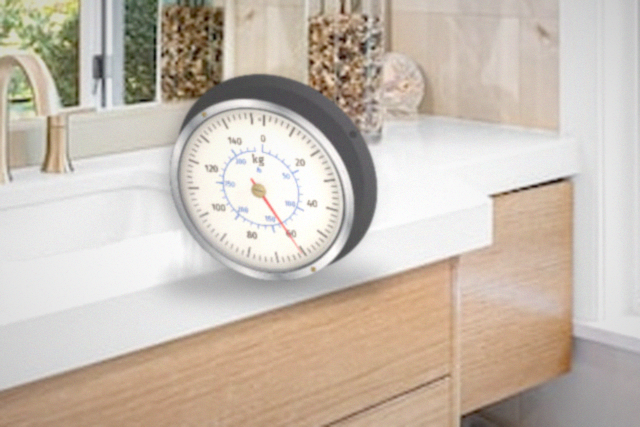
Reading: 60 kg
